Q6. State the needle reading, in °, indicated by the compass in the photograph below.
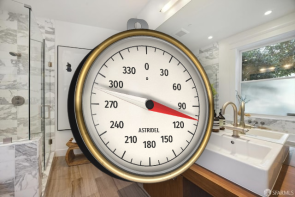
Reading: 105 °
